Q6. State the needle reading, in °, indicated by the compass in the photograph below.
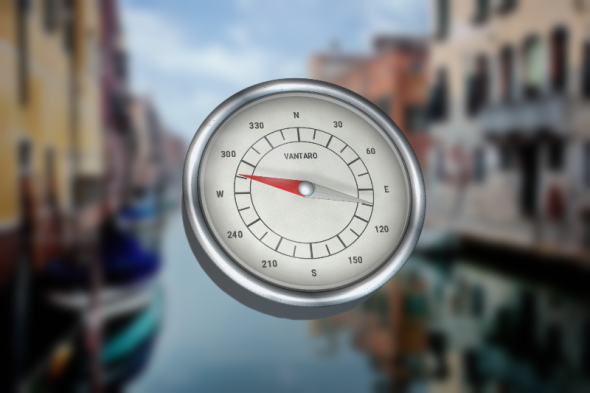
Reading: 285 °
